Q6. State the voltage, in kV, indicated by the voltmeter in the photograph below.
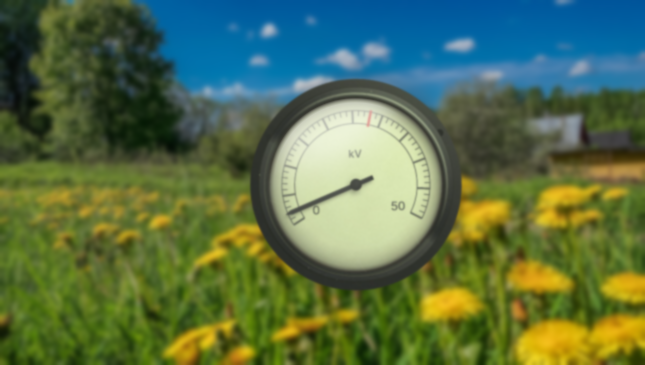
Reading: 2 kV
